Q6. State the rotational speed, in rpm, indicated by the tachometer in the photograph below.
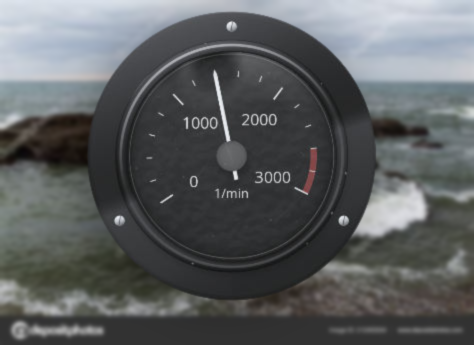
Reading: 1400 rpm
